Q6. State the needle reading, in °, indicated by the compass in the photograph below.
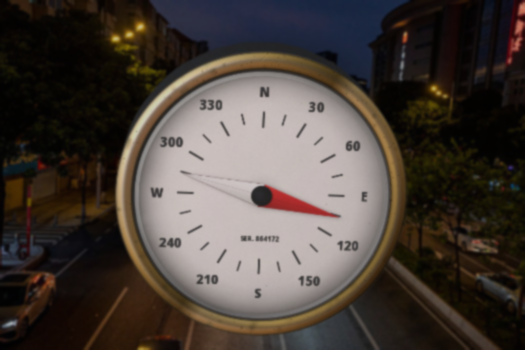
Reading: 105 °
